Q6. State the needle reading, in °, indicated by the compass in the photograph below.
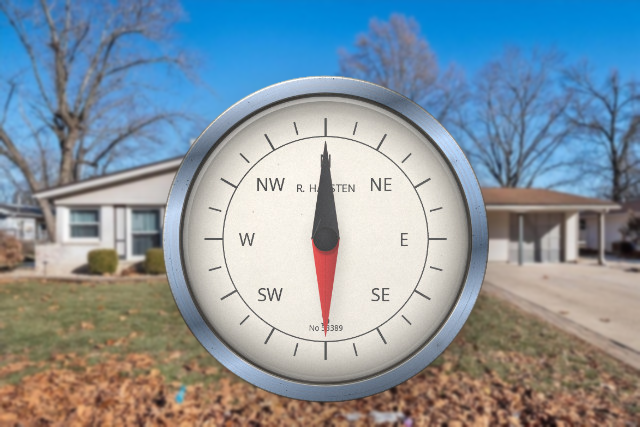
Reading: 180 °
